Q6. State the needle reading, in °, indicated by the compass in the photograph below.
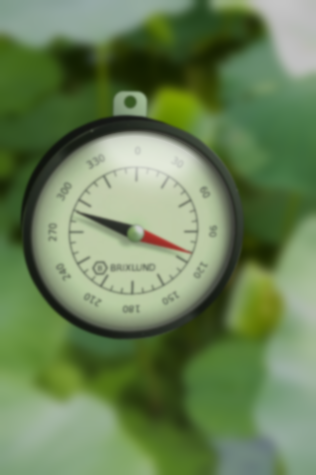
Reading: 110 °
